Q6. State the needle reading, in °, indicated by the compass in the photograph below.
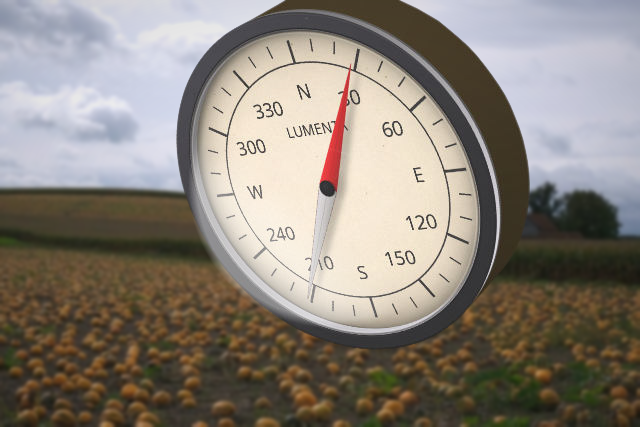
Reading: 30 °
